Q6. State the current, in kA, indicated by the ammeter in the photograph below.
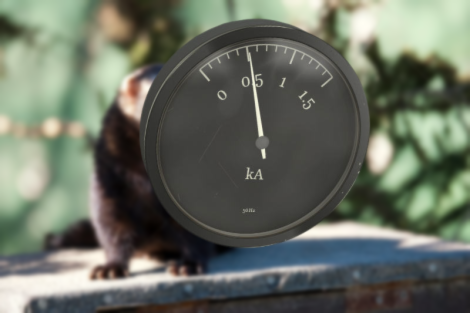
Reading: 0.5 kA
